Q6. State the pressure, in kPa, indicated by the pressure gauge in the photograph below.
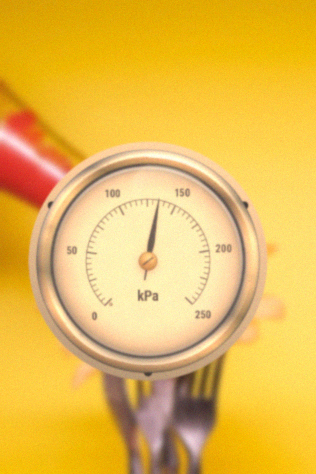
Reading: 135 kPa
